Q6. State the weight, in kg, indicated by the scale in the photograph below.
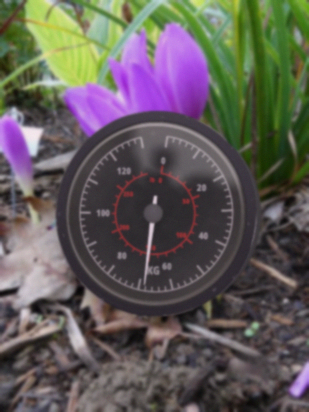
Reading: 68 kg
